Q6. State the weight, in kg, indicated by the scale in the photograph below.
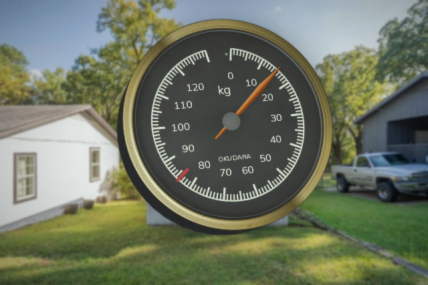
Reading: 15 kg
